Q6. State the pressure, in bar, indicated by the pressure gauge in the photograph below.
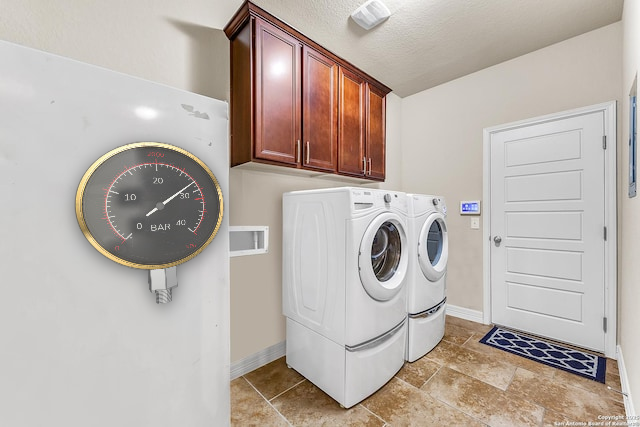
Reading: 28 bar
